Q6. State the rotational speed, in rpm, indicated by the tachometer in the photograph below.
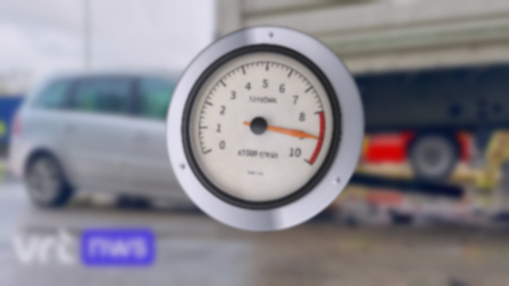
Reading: 9000 rpm
